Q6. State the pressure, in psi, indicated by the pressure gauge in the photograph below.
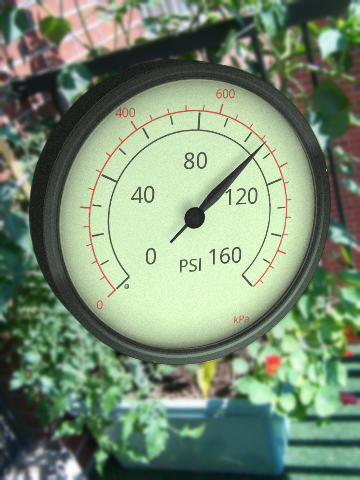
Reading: 105 psi
